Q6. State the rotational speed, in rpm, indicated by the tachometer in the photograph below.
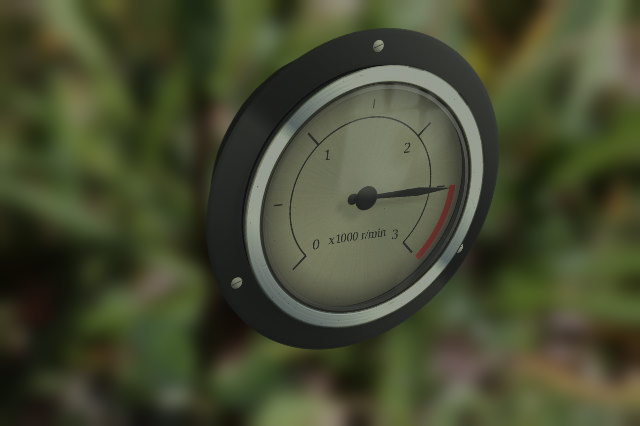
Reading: 2500 rpm
